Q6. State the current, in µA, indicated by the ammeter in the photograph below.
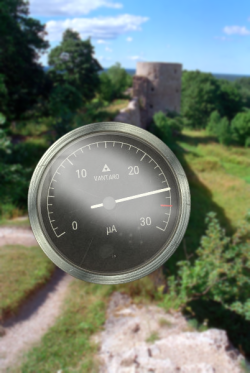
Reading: 25 µA
